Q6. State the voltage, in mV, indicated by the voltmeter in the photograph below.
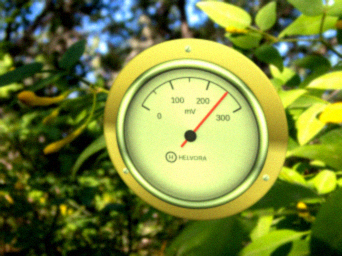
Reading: 250 mV
